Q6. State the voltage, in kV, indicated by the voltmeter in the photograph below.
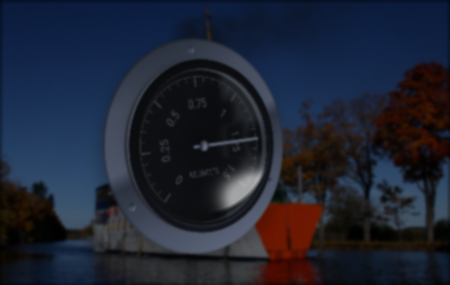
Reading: 1.25 kV
